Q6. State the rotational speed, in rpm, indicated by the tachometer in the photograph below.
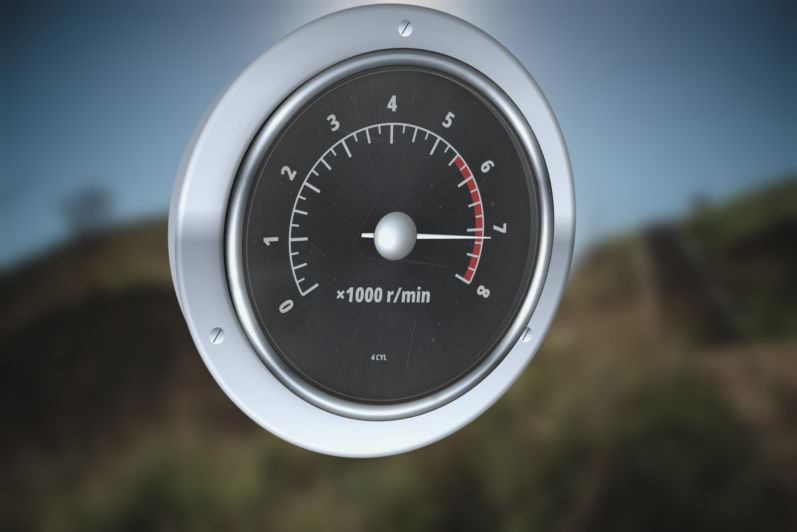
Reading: 7125 rpm
